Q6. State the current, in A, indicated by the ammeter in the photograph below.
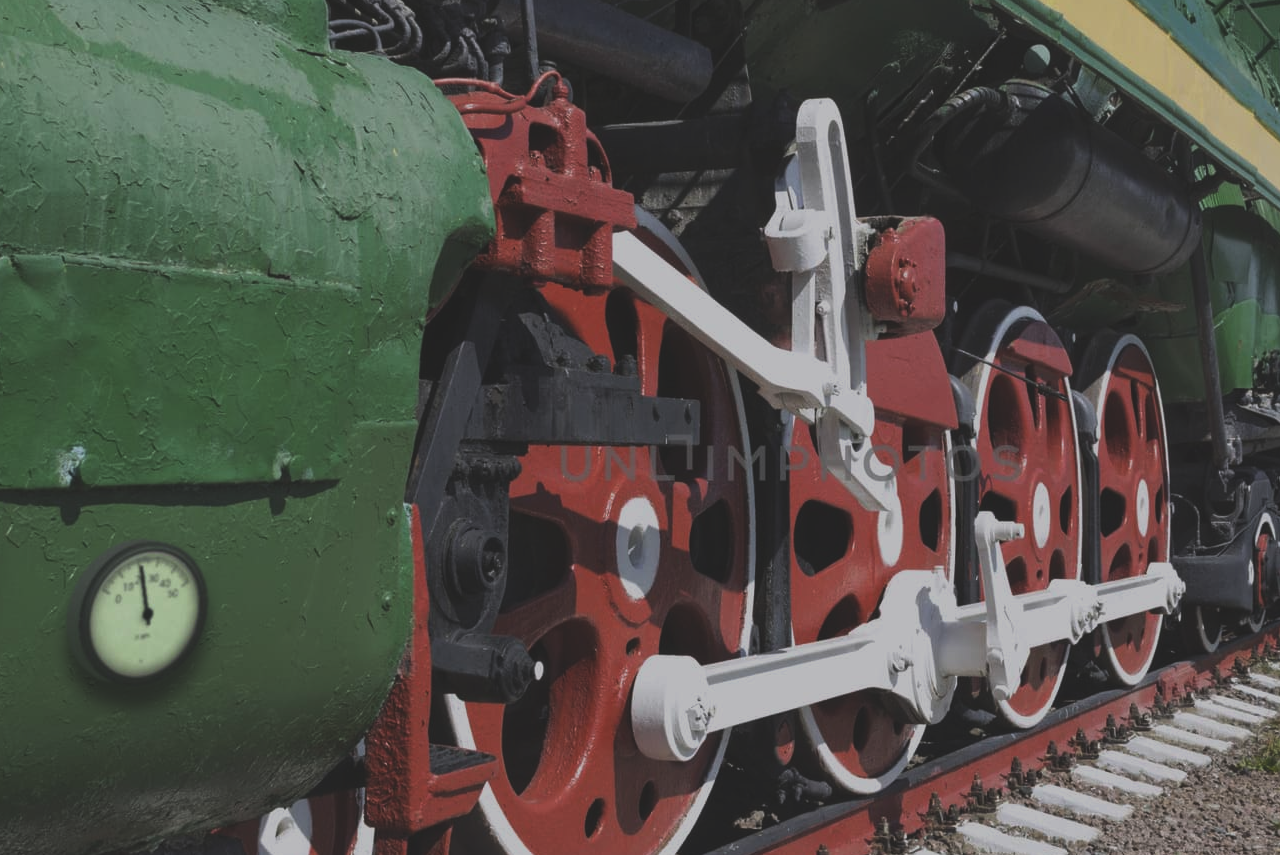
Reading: 20 A
